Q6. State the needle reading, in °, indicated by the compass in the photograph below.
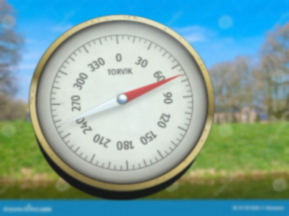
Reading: 70 °
